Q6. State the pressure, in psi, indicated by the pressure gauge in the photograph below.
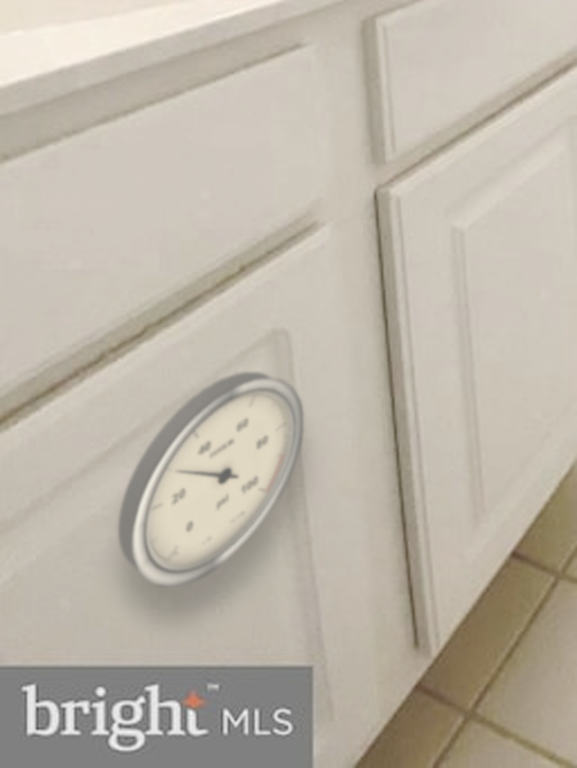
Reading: 30 psi
